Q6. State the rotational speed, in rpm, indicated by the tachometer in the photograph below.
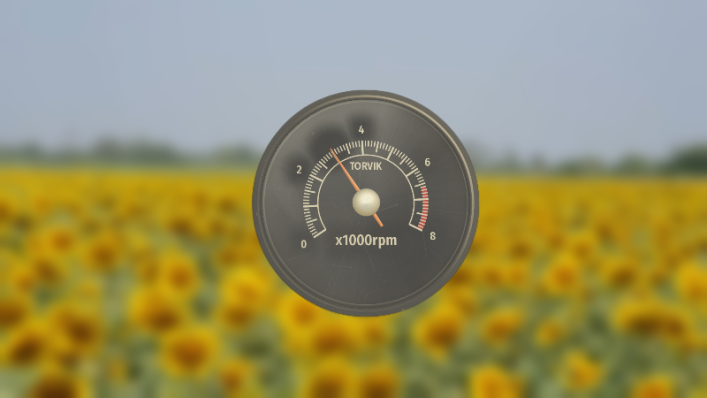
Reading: 3000 rpm
